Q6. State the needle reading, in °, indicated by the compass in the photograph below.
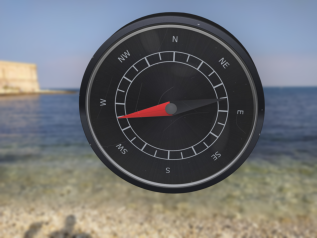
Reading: 255 °
